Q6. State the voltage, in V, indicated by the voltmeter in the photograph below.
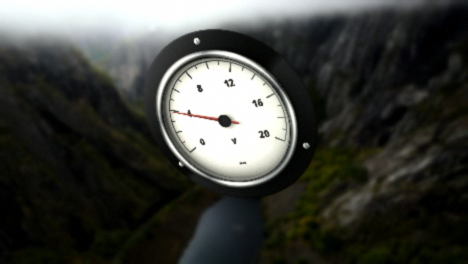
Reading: 4 V
